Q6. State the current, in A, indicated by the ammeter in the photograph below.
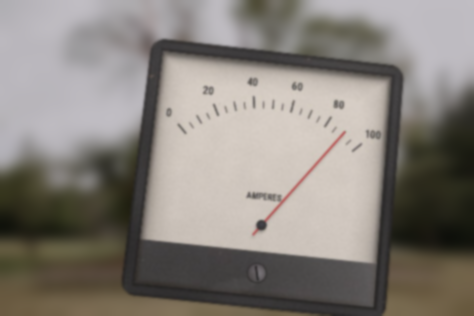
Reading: 90 A
